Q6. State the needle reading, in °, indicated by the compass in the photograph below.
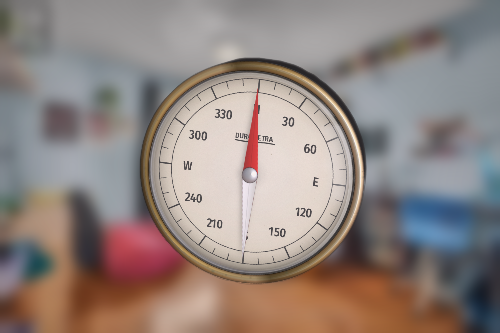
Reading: 0 °
